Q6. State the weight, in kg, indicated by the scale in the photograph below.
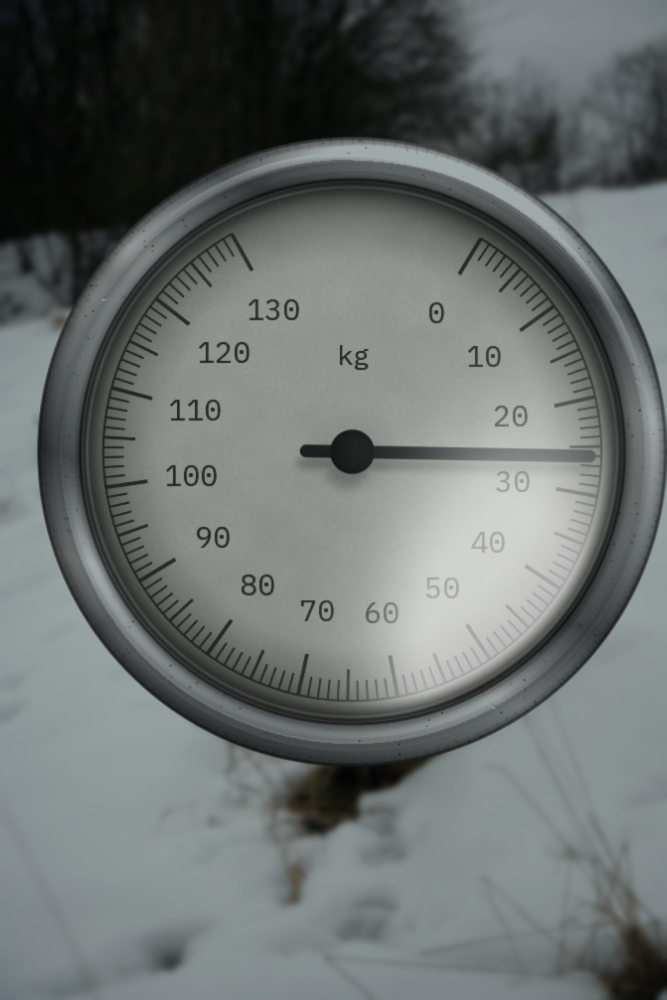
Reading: 26 kg
